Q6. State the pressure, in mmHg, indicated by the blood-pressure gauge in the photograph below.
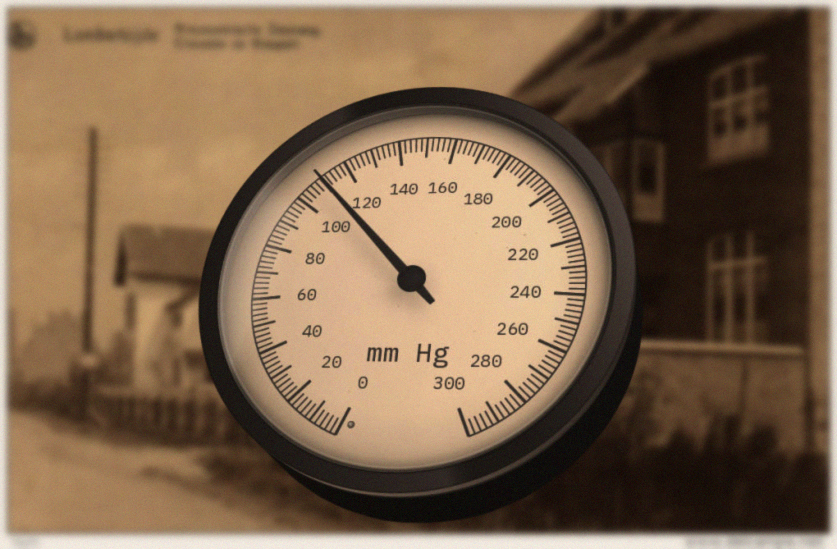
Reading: 110 mmHg
